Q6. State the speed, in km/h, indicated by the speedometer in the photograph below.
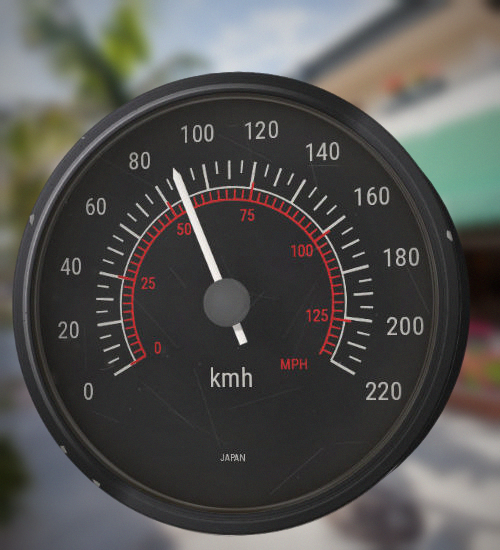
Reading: 90 km/h
